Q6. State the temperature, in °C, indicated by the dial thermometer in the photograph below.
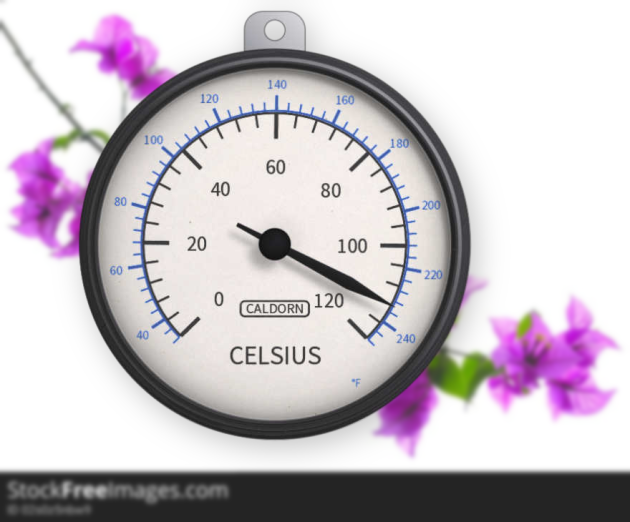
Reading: 112 °C
